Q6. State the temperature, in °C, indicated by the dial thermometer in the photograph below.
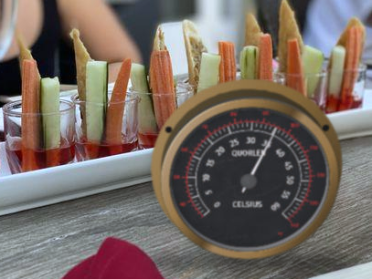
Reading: 35 °C
